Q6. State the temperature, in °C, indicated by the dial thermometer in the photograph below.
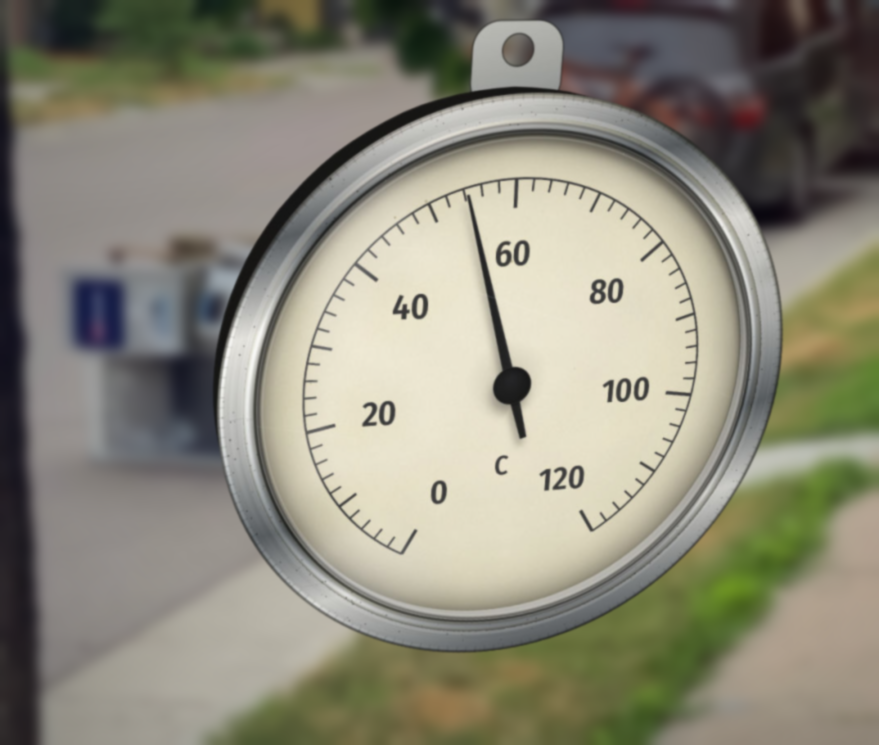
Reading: 54 °C
